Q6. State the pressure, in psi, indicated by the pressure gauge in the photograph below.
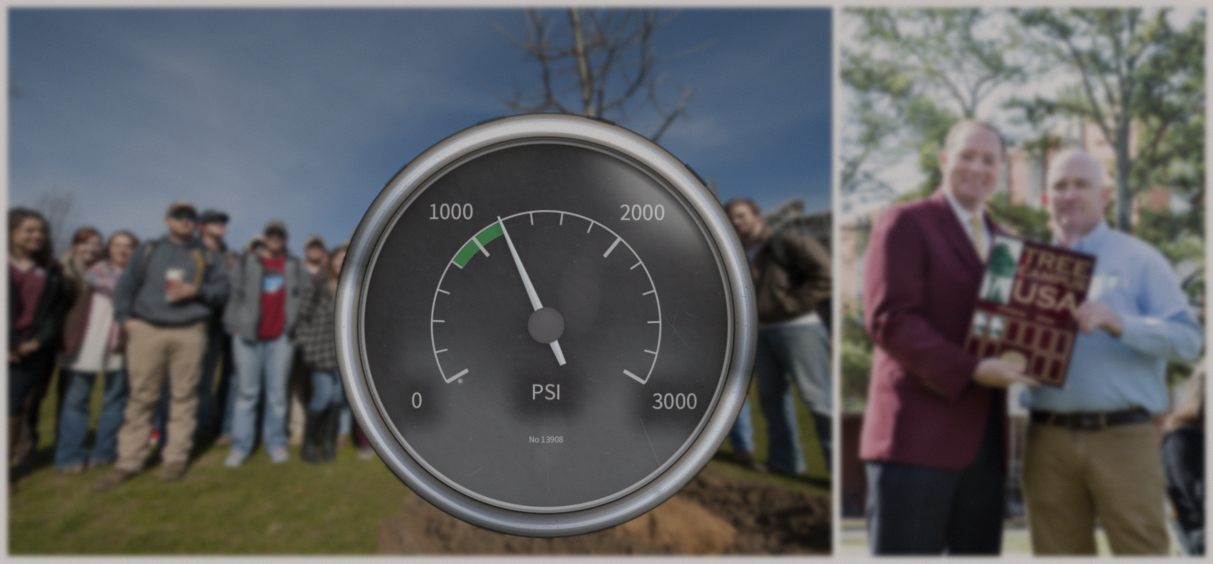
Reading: 1200 psi
